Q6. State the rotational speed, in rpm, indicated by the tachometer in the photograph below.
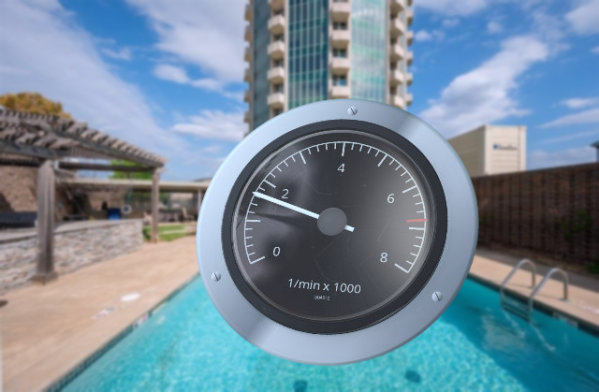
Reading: 1600 rpm
